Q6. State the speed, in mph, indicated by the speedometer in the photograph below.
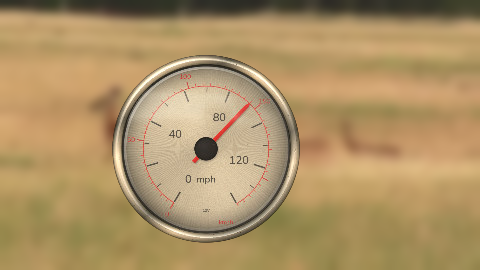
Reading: 90 mph
